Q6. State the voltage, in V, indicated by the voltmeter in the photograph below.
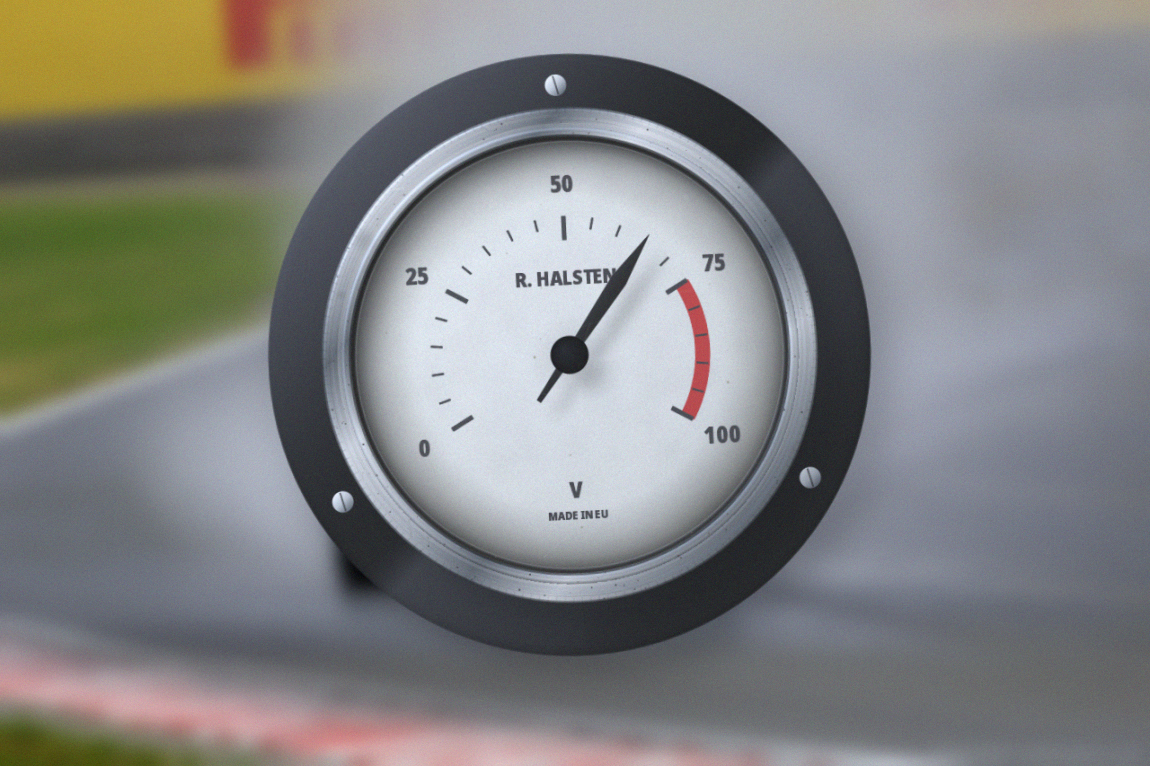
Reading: 65 V
